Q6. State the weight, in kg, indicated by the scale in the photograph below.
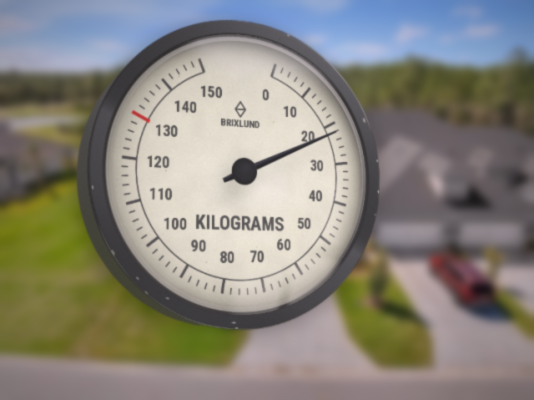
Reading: 22 kg
